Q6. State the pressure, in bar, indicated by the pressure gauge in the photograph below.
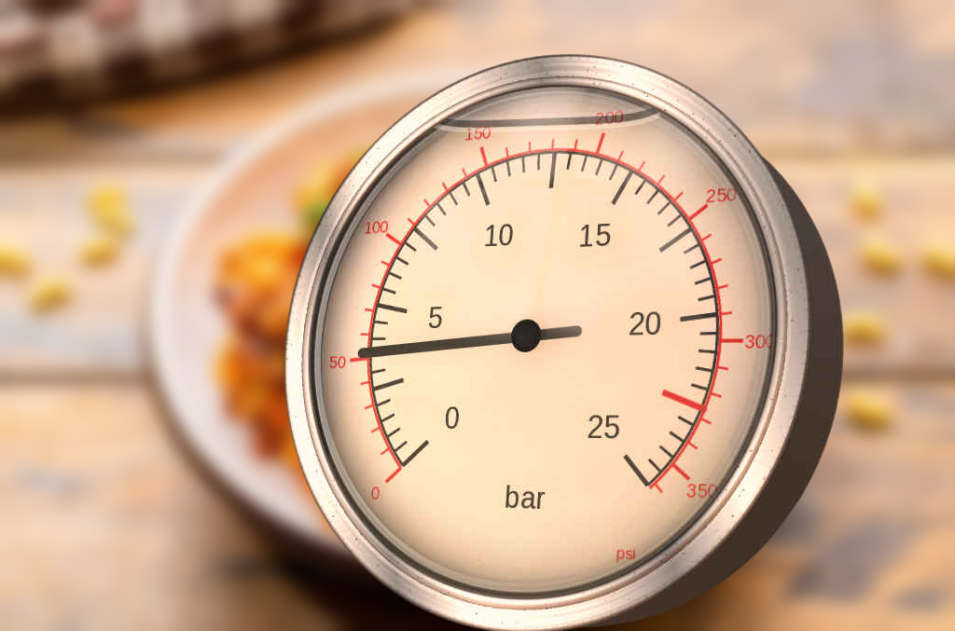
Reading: 3.5 bar
